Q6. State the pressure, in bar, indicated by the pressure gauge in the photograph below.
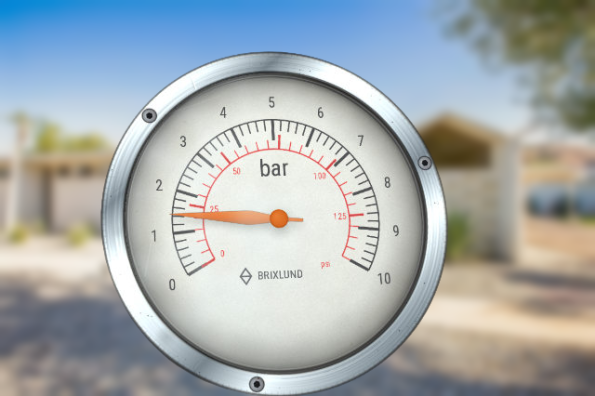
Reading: 1.4 bar
